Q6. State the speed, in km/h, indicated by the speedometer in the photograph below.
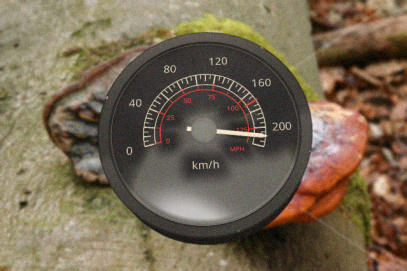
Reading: 210 km/h
